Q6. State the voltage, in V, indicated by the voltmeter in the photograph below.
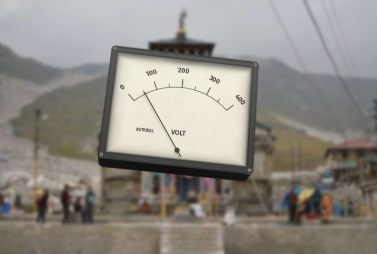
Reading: 50 V
